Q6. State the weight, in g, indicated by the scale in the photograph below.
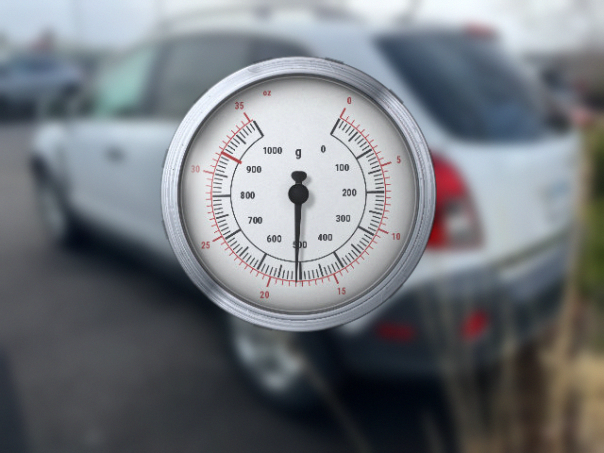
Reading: 510 g
